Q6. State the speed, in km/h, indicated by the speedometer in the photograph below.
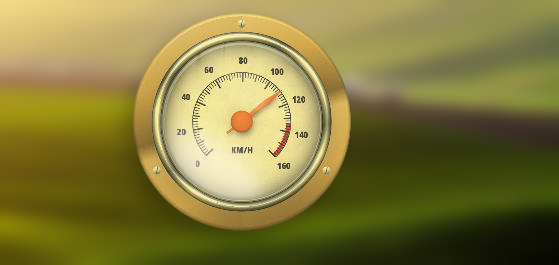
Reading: 110 km/h
